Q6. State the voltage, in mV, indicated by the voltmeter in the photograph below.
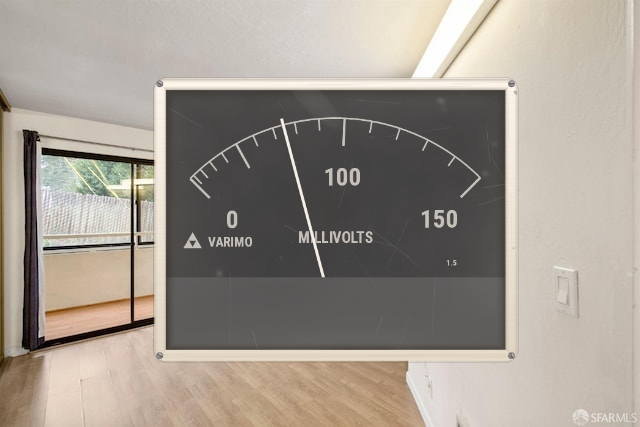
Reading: 75 mV
